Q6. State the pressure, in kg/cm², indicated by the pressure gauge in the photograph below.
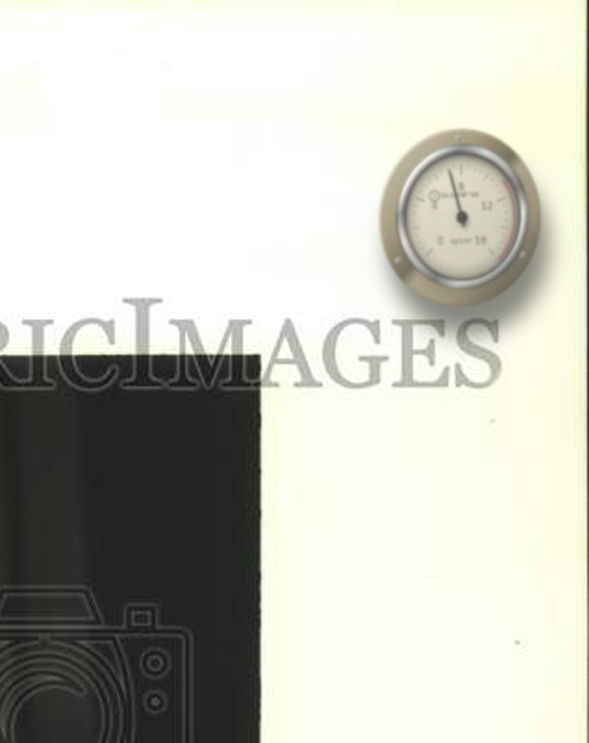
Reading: 7 kg/cm²
